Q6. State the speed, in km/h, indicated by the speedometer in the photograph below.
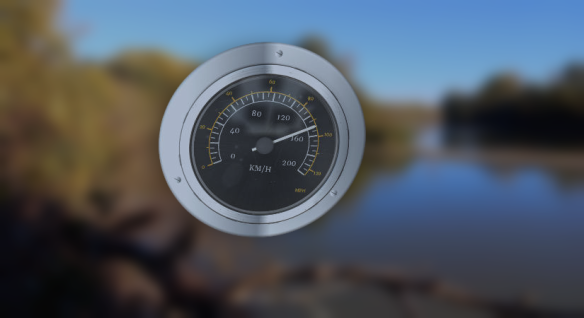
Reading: 150 km/h
